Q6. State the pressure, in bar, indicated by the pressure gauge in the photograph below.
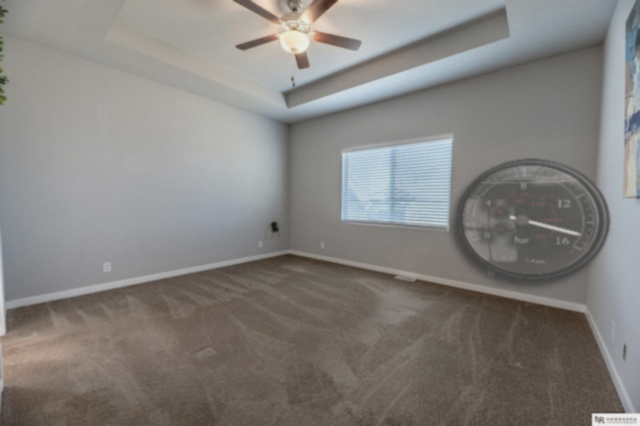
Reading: 15 bar
